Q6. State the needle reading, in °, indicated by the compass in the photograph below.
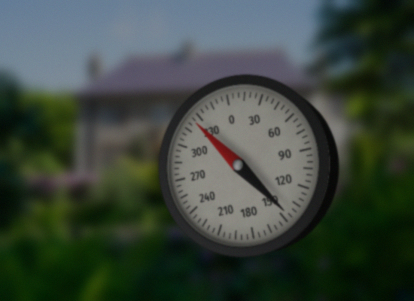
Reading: 325 °
